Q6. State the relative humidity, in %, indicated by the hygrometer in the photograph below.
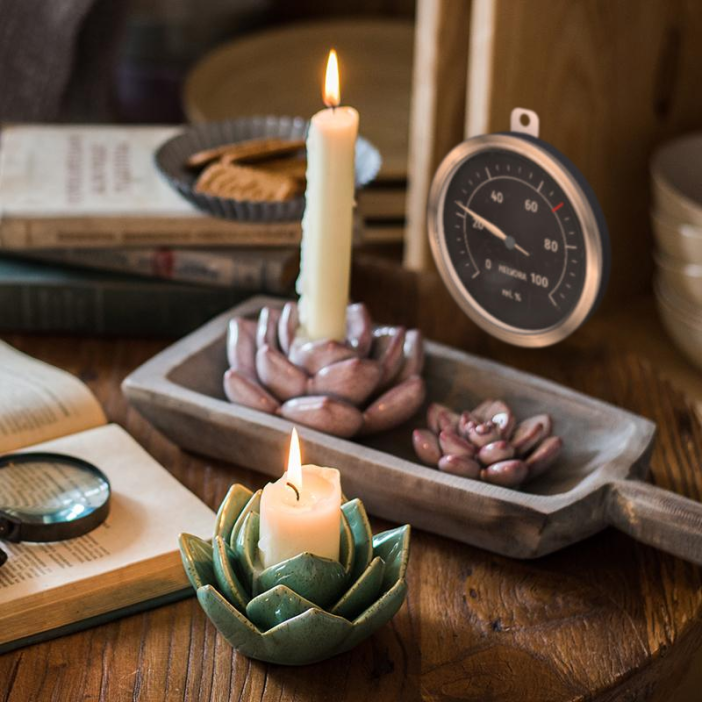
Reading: 24 %
